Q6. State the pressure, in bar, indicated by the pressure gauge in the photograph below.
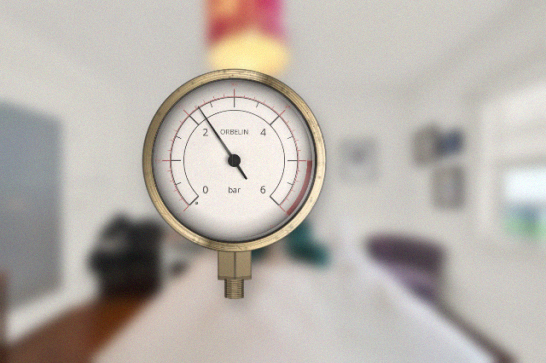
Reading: 2.25 bar
